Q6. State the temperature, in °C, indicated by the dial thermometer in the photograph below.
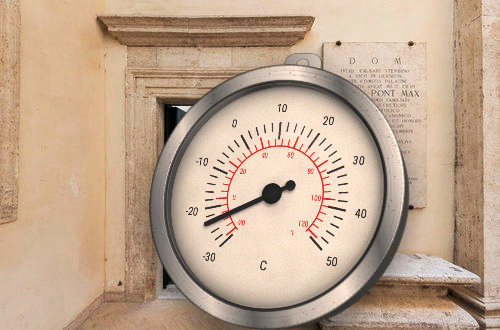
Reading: -24 °C
